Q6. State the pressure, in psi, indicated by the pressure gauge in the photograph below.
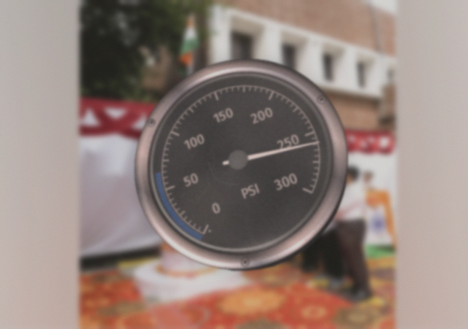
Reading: 260 psi
